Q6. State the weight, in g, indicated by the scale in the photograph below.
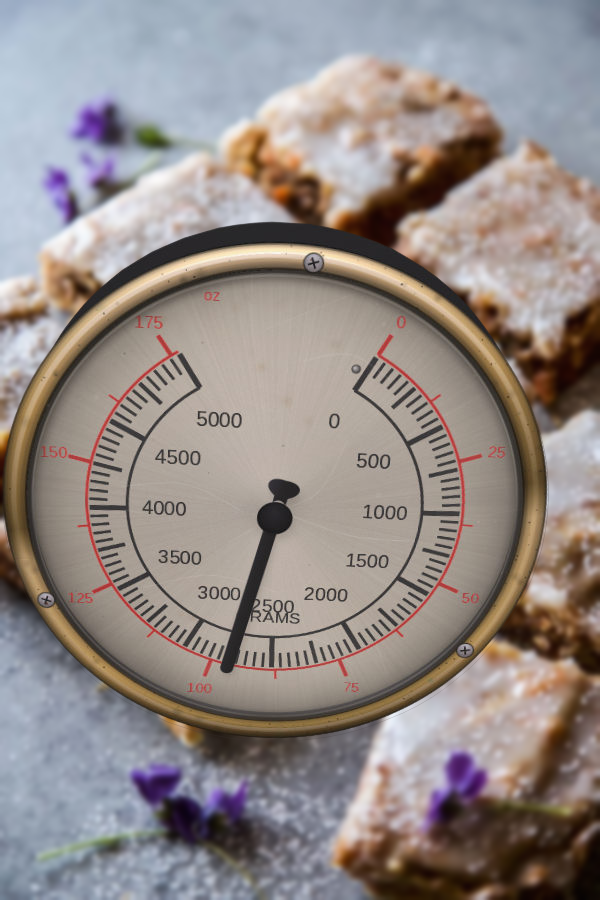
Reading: 2750 g
